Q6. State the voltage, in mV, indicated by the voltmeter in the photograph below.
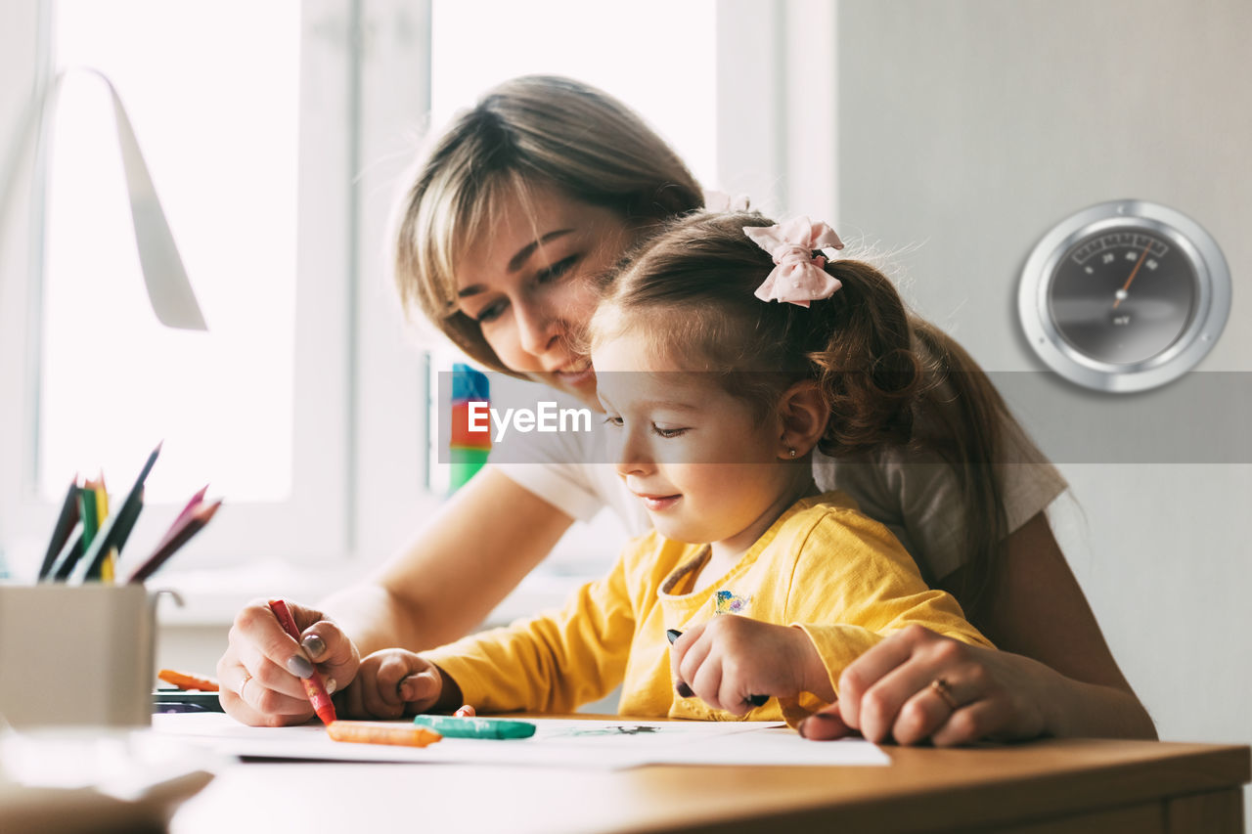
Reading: 50 mV
